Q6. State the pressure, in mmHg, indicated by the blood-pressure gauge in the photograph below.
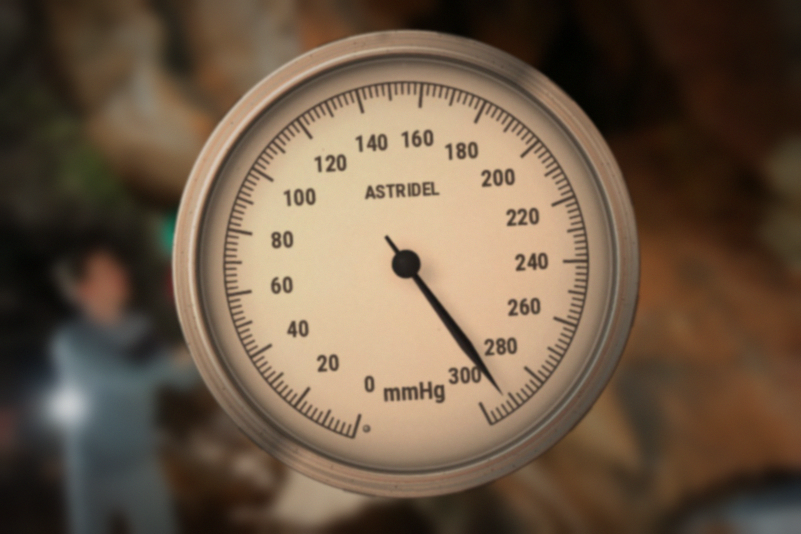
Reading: 292 mmHg
